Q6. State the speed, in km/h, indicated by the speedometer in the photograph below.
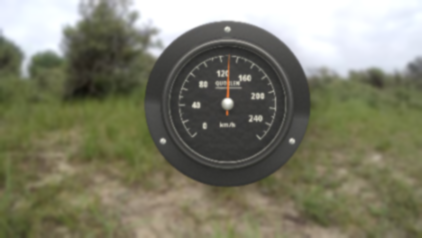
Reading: 130 km/h
